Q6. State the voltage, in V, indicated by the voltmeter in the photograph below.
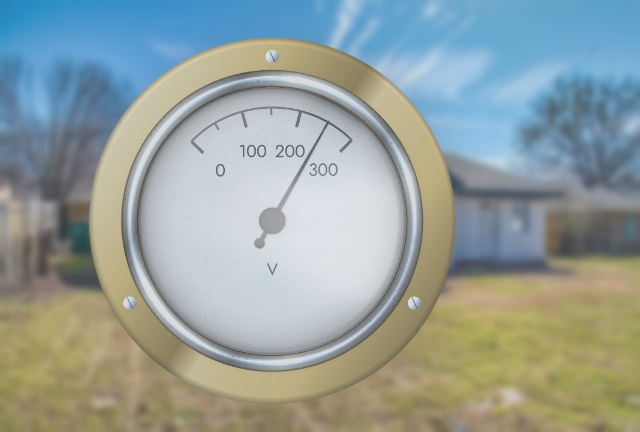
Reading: 250 V
